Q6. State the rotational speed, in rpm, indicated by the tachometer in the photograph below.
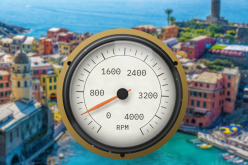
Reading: 400 rpm
